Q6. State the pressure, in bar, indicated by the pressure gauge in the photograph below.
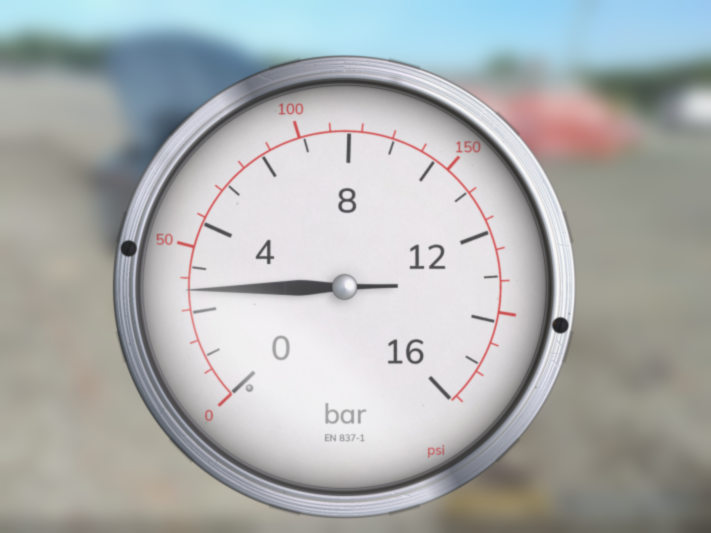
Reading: 2.5 bar
